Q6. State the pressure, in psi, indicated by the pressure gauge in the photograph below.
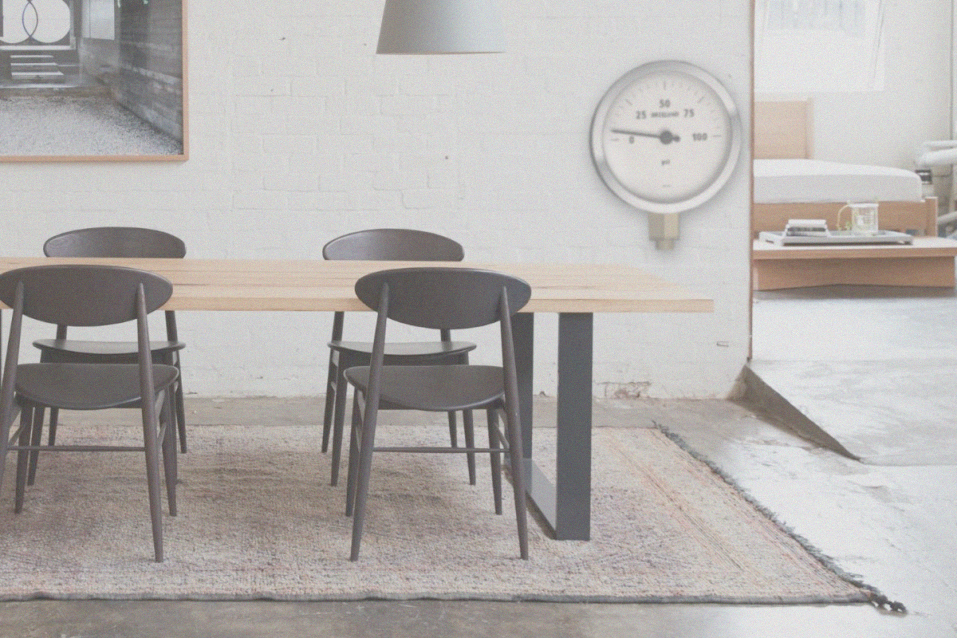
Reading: 5 psi
